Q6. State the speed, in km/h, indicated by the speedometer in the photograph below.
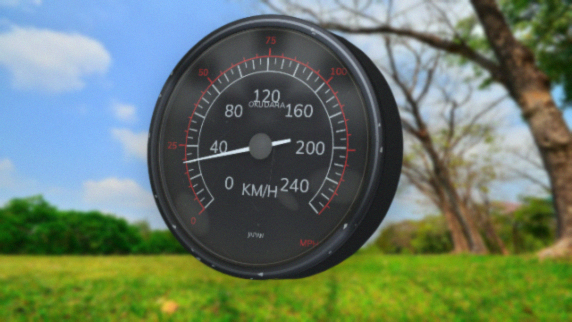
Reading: 30 km/h
